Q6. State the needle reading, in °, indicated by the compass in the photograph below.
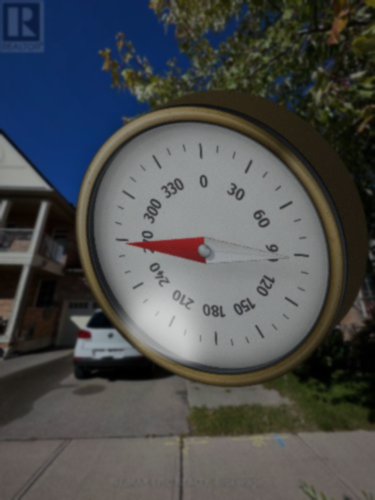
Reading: 270 °
